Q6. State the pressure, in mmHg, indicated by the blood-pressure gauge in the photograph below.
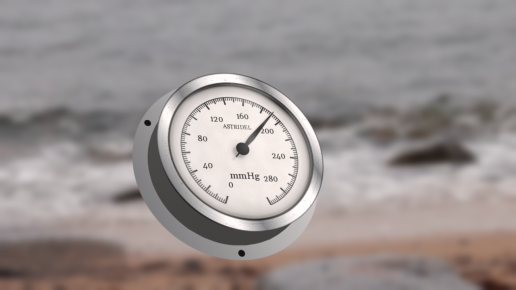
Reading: 190 mmHg
